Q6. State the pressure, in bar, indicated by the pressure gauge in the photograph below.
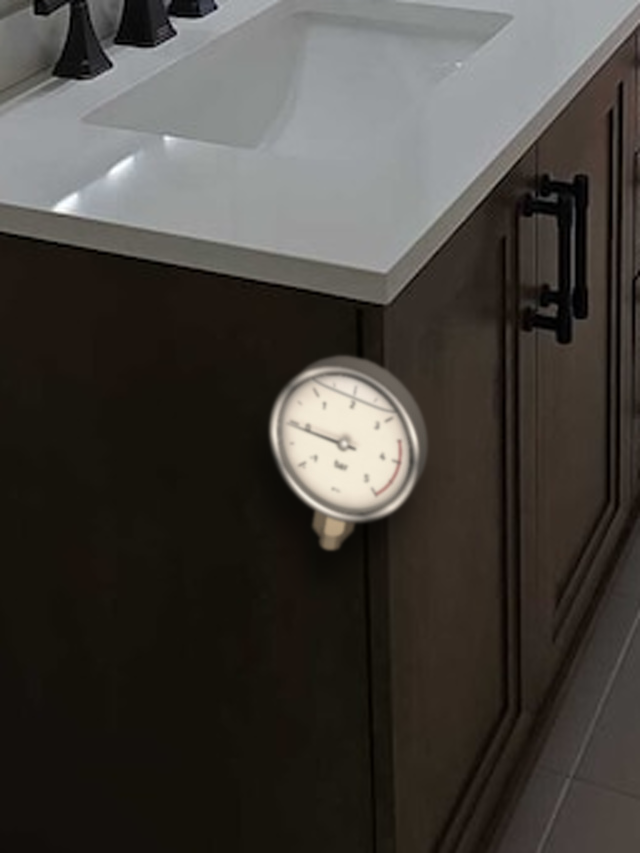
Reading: 0 bar
